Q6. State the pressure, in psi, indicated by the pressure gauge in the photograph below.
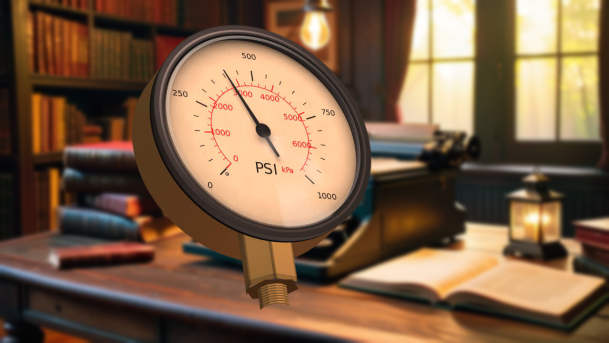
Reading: 400 psi
